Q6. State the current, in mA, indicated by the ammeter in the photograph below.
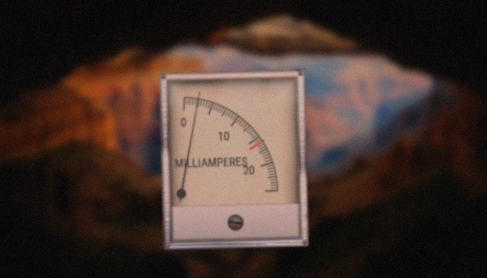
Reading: 2.5 mA
